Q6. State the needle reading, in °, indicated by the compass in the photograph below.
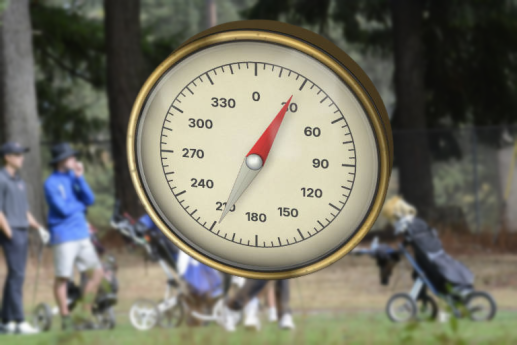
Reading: 27.5 °
